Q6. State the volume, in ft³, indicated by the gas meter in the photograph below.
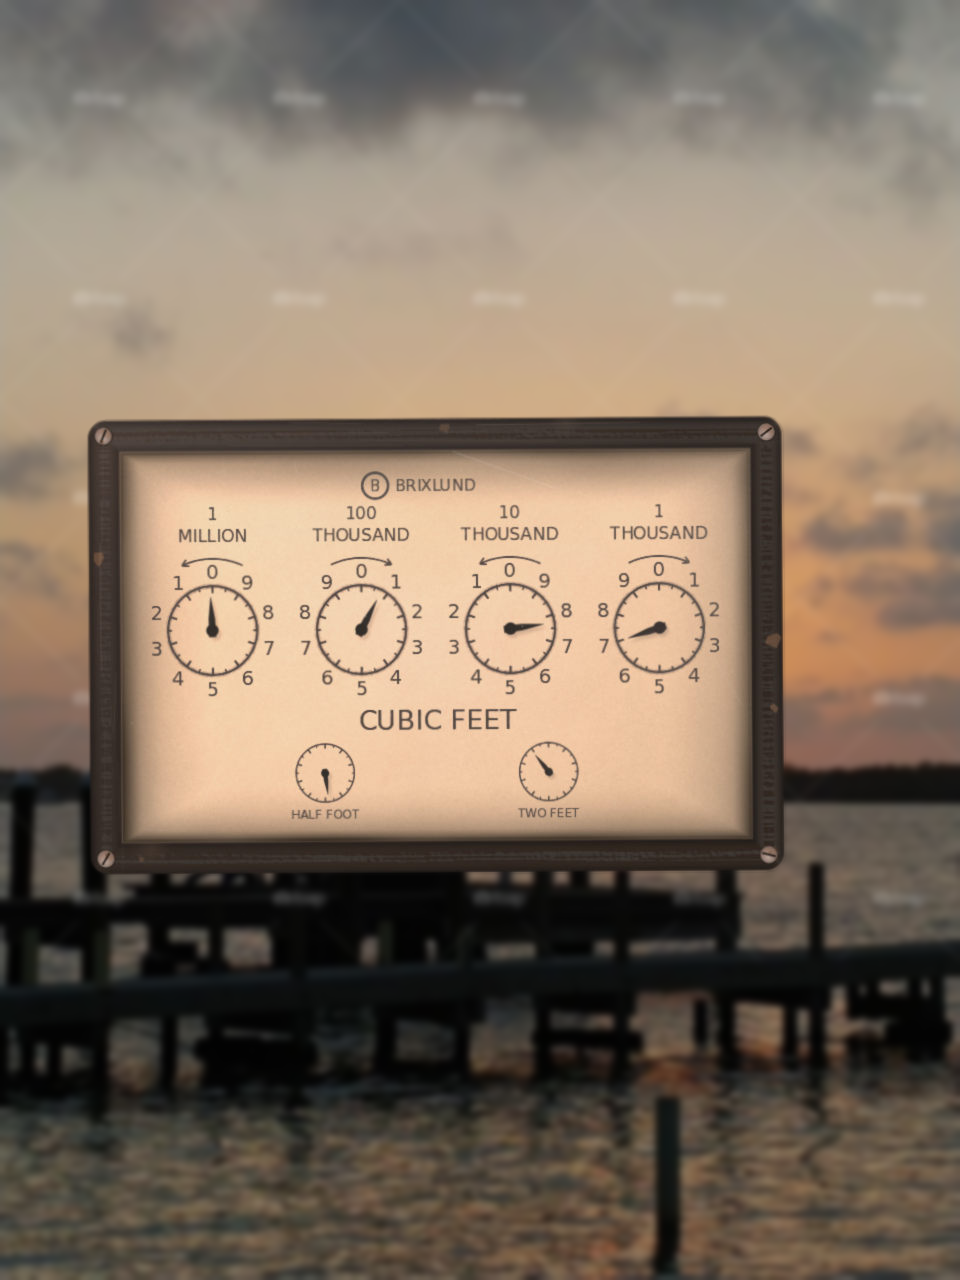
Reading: 7700 ft³
